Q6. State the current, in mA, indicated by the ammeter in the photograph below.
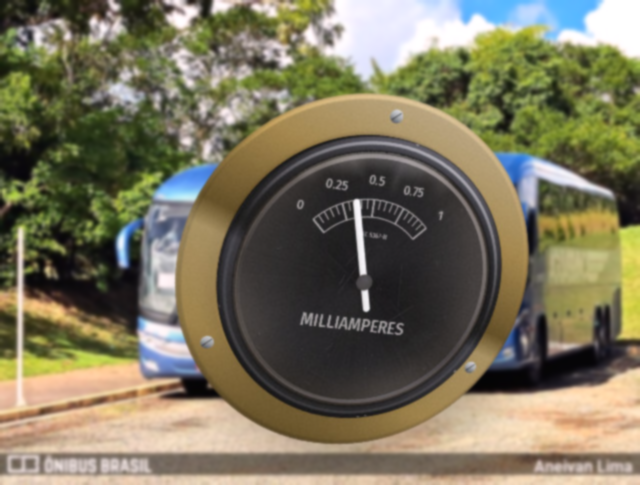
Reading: 0.35 mA
